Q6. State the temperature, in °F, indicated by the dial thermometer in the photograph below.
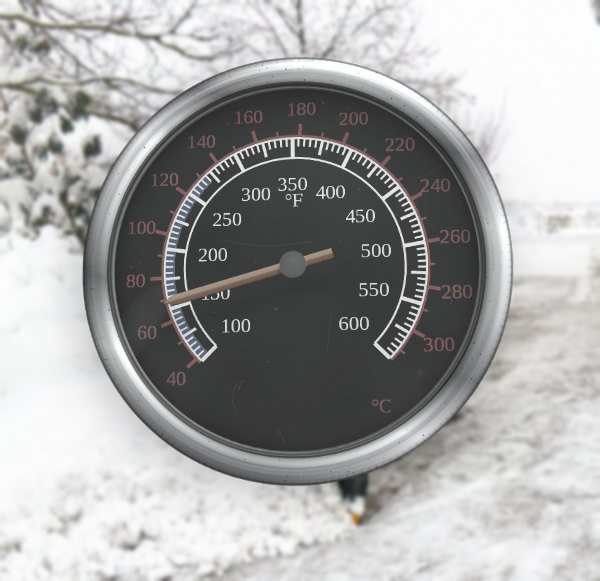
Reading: 155 °F
